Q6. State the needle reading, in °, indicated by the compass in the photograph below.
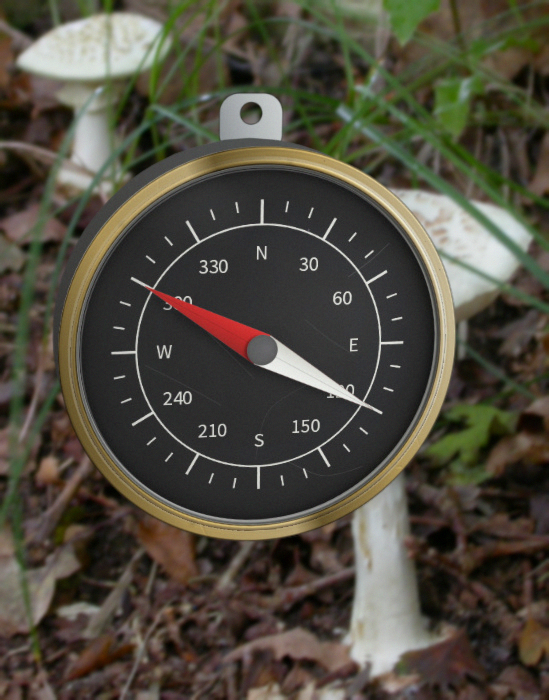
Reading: 300 °
